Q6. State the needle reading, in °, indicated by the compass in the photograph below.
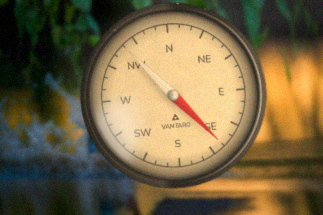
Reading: 140 °
